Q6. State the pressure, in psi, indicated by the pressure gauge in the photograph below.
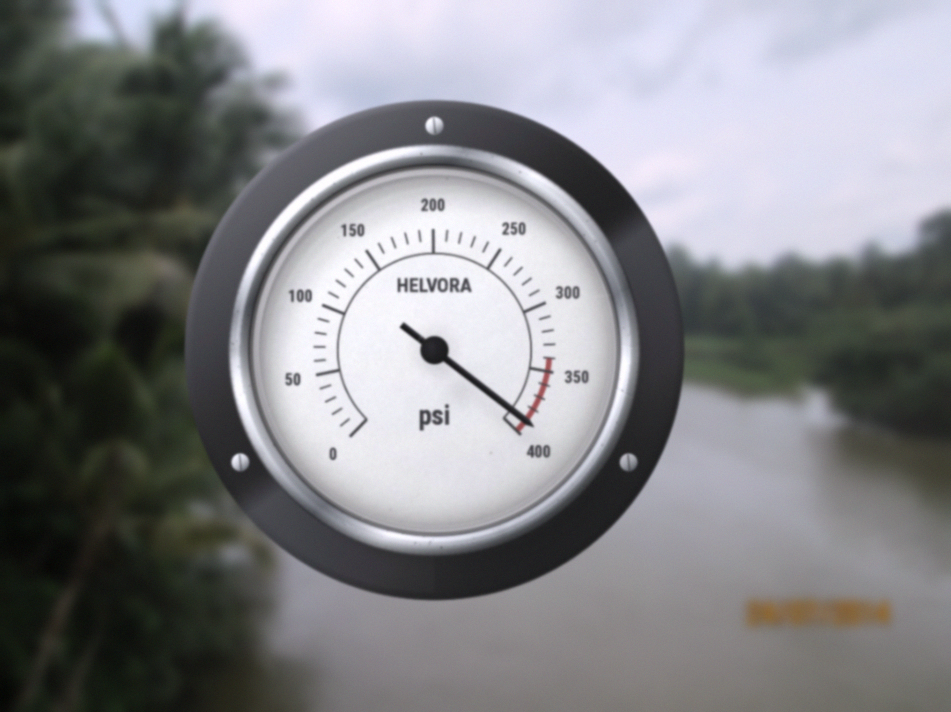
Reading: 390 psi
